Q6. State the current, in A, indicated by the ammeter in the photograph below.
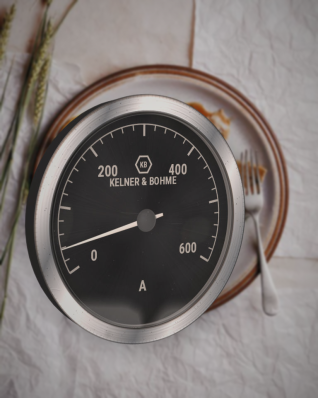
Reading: 40 A
